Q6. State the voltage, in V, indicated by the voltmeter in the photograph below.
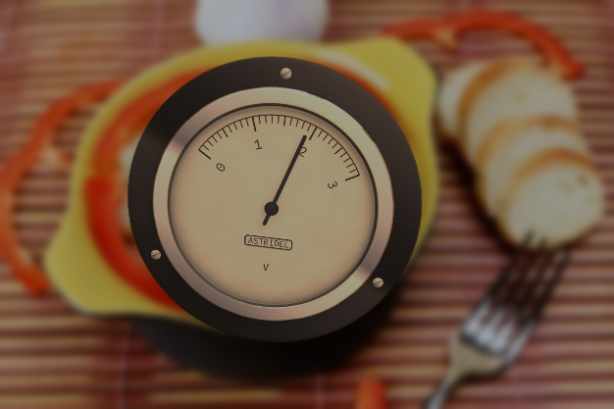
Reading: 1.9 V
